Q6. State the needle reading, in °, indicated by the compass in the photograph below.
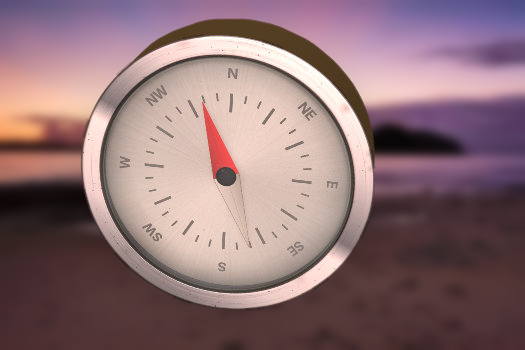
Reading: 340 °
